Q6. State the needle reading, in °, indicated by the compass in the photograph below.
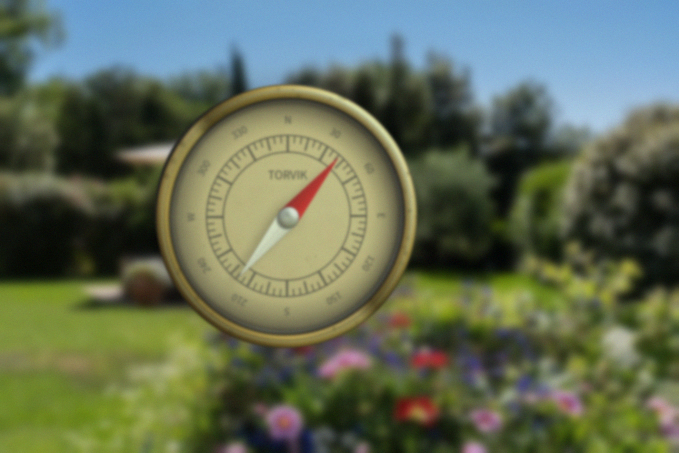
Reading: 40 °
